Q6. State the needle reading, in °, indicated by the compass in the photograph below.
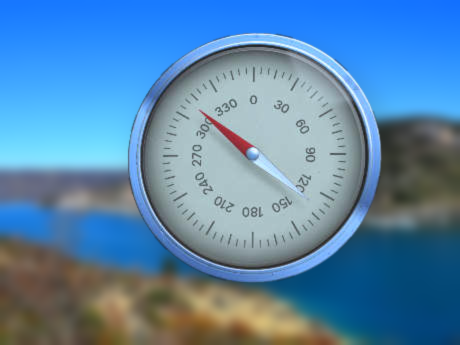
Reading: 310 °
